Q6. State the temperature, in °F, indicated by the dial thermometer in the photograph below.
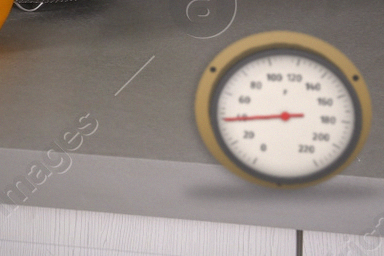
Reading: 40 °F
